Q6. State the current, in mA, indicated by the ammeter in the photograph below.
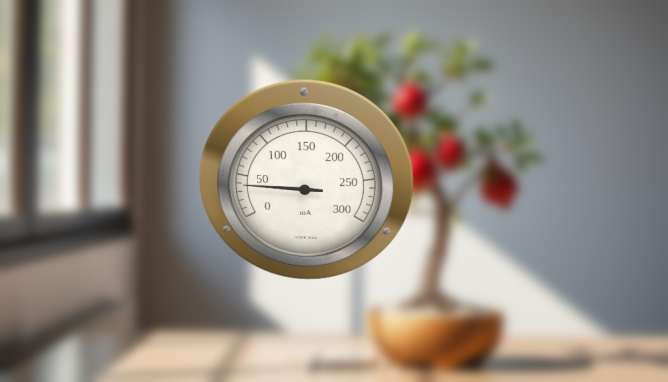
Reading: 40 mA
